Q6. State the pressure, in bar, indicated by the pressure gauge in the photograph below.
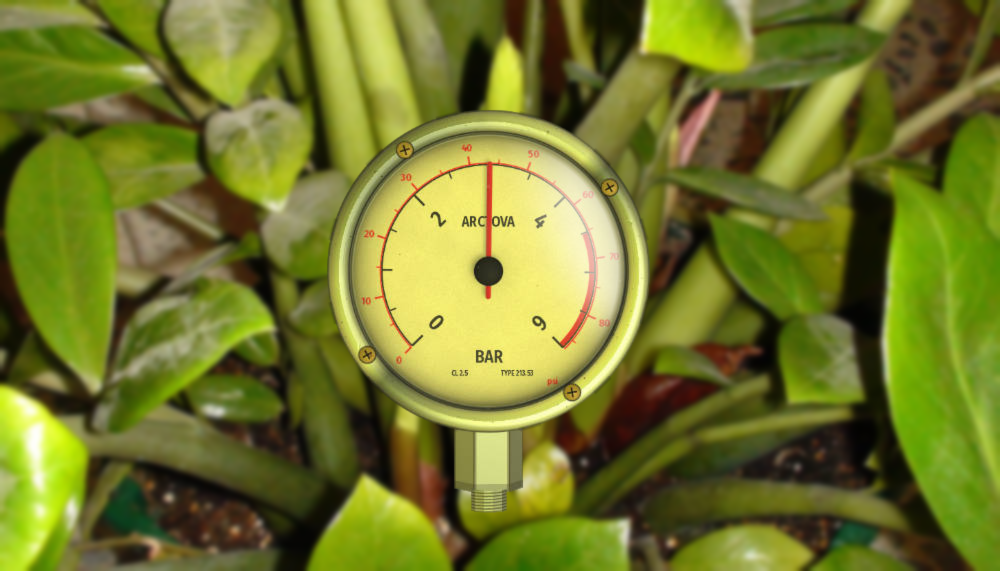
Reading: 3 bar
